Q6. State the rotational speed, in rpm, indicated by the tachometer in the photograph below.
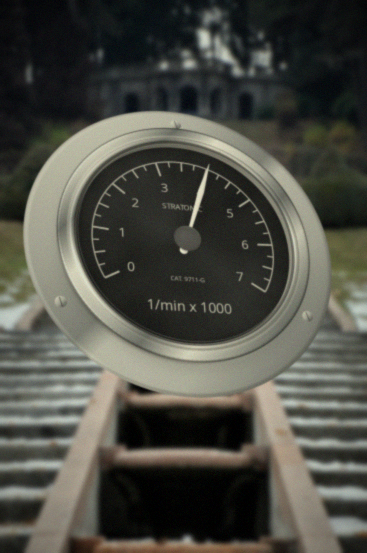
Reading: 4000 rpm
